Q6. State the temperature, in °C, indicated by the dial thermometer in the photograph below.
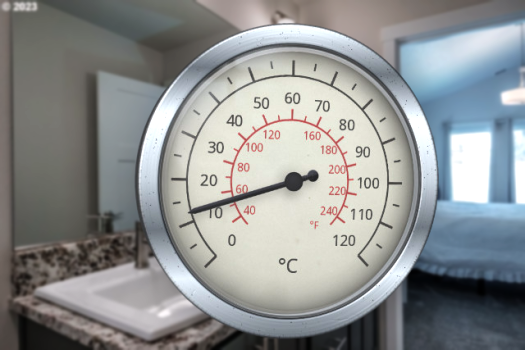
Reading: 12.5 °C
